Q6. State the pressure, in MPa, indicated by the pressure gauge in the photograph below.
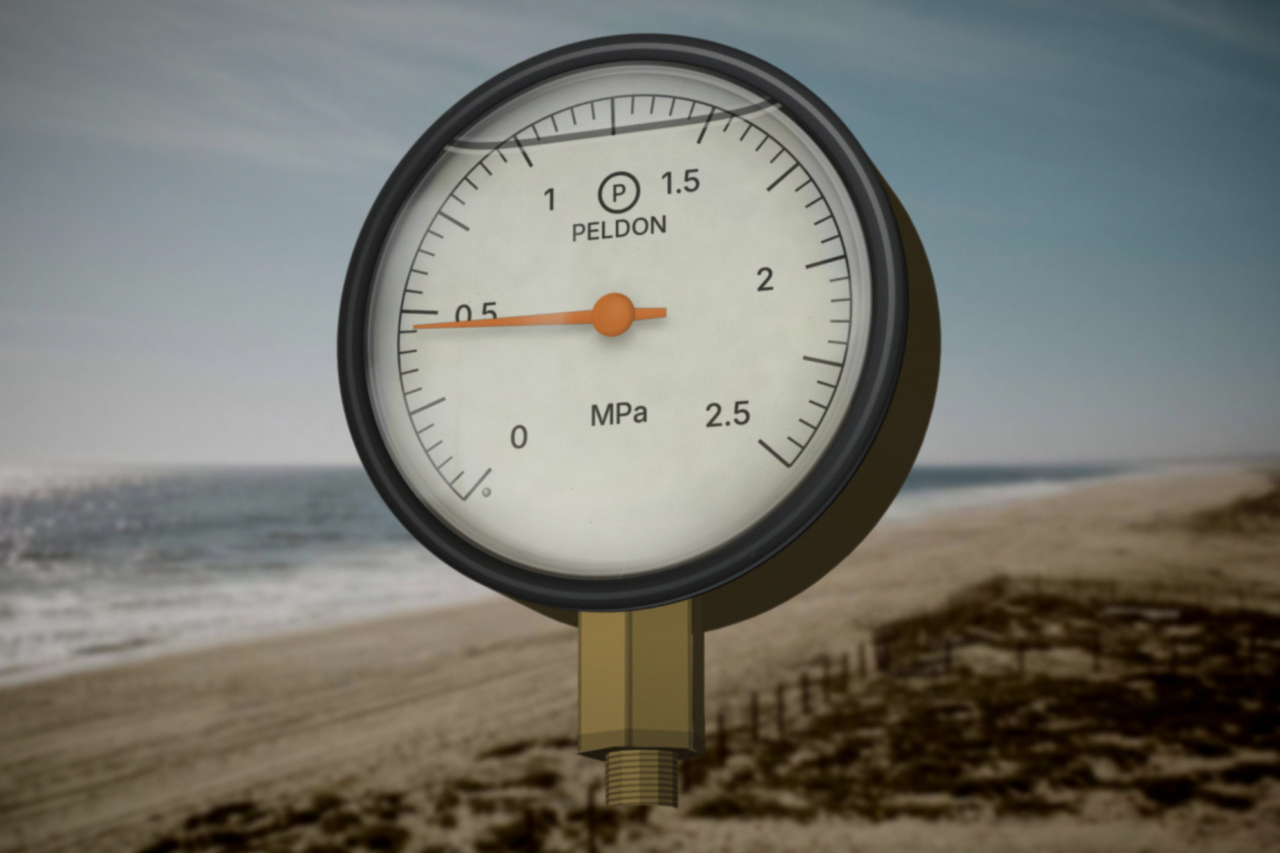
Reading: 0.45 MPa
